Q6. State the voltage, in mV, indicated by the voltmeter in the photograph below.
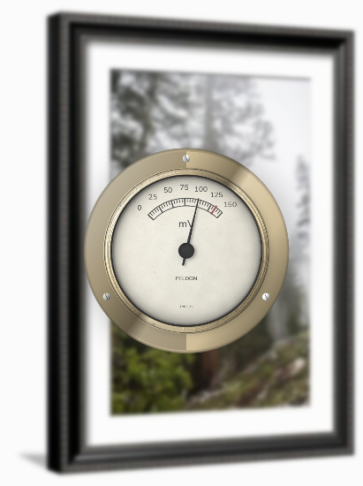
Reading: 100 mV
